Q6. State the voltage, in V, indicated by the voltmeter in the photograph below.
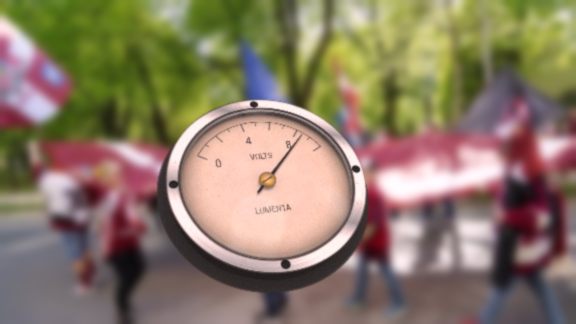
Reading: 8.5 V
